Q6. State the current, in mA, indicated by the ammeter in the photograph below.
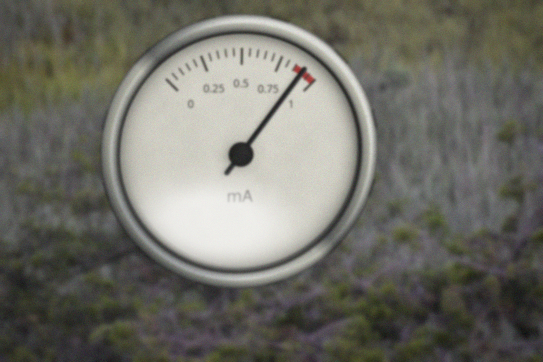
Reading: 0.9 mA
